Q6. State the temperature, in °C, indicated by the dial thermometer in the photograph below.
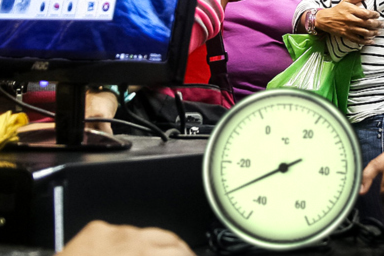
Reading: -30 °C
